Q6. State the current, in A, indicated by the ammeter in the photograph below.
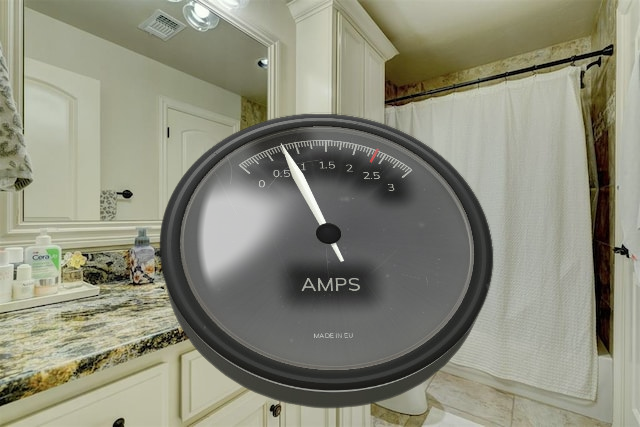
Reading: 0.75 A
